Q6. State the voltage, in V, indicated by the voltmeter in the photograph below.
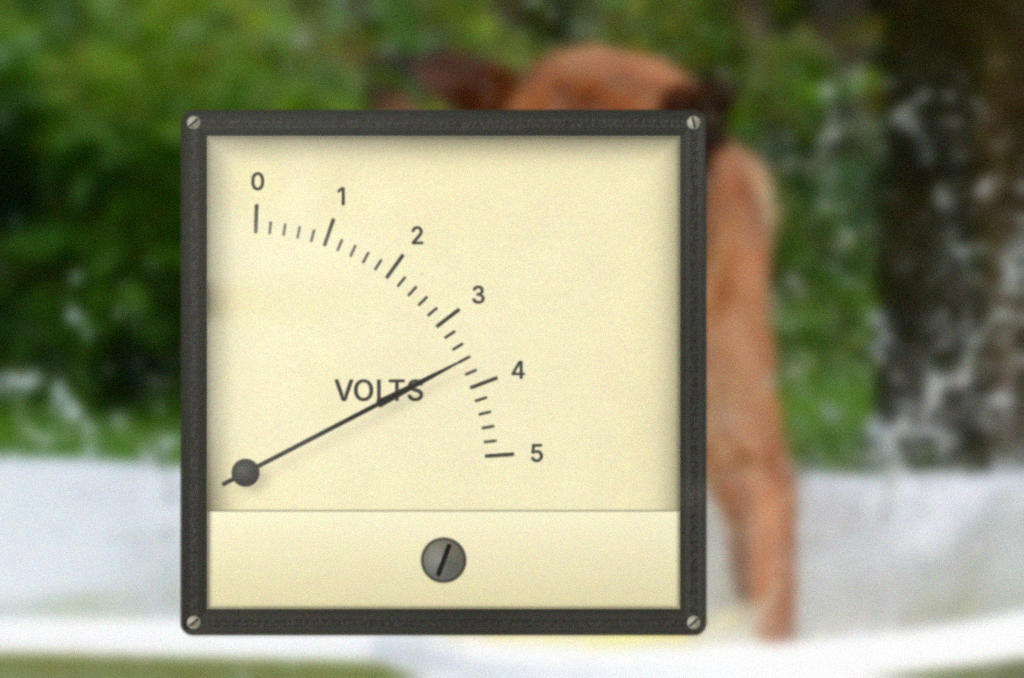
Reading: 3.6 V
